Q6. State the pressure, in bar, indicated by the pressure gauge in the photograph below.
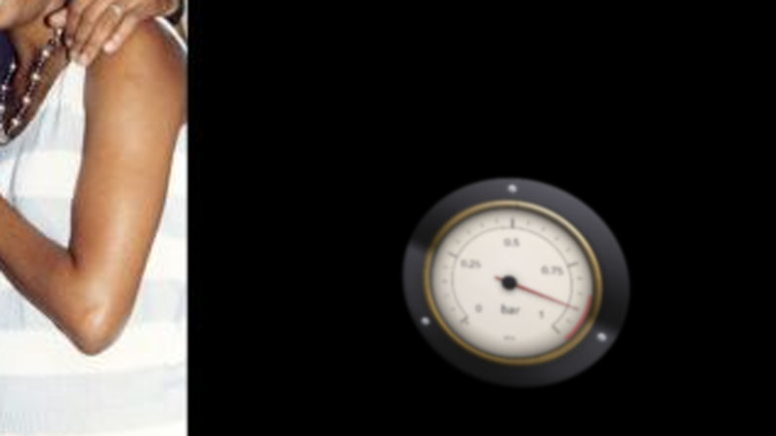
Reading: 0.9 bar
